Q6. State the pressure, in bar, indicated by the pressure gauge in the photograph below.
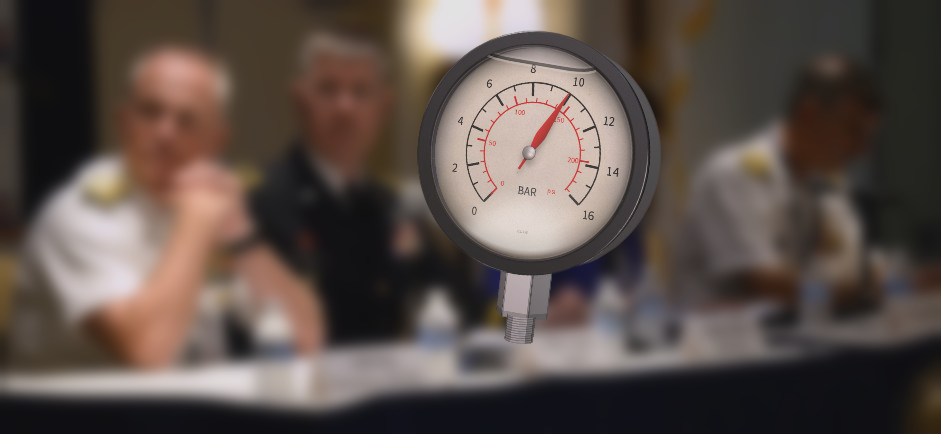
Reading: 10 bar
